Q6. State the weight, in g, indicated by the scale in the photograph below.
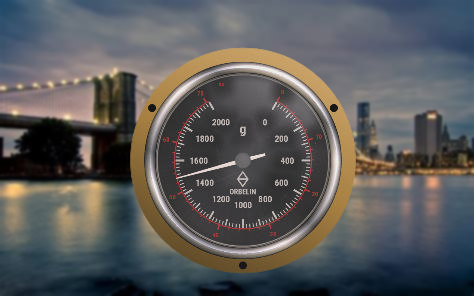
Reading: 1500 g
